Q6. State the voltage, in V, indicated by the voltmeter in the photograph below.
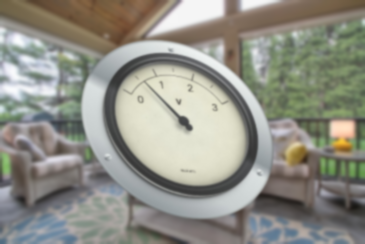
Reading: 0.5 V
